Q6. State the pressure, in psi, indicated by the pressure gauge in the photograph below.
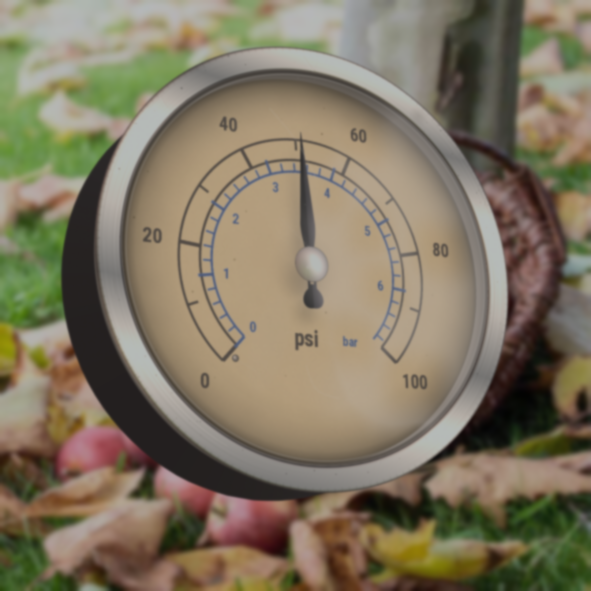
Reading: 50 psi
